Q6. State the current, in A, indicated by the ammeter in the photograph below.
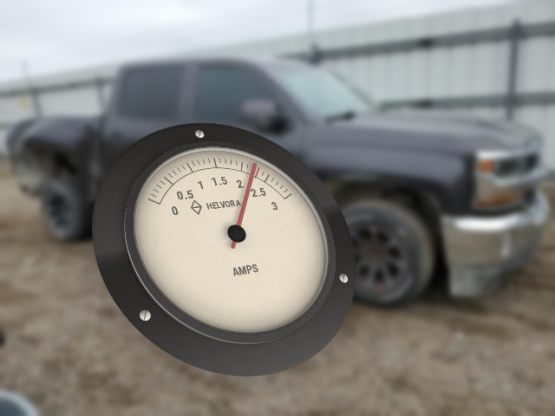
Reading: 2.2 A
